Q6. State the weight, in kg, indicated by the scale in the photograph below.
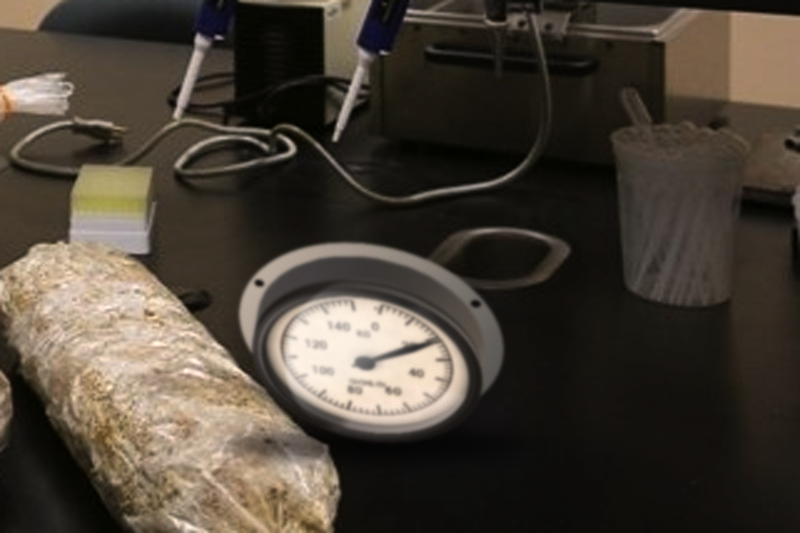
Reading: 20 kg
